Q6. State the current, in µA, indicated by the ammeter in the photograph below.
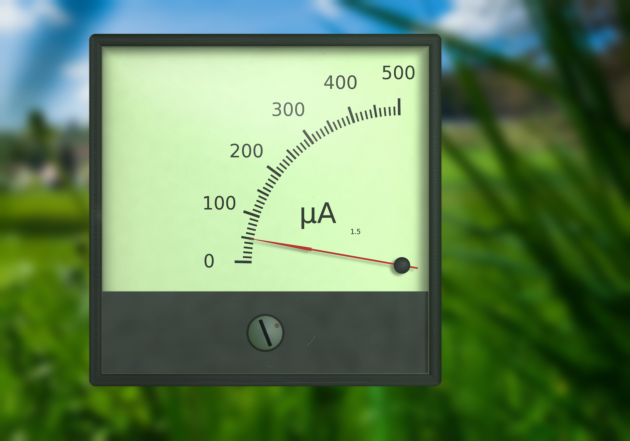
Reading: 50 µA
